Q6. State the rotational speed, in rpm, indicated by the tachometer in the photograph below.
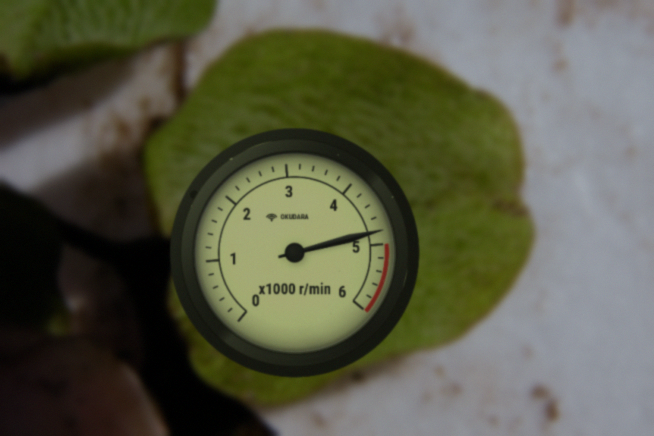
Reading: 4800 rpm
